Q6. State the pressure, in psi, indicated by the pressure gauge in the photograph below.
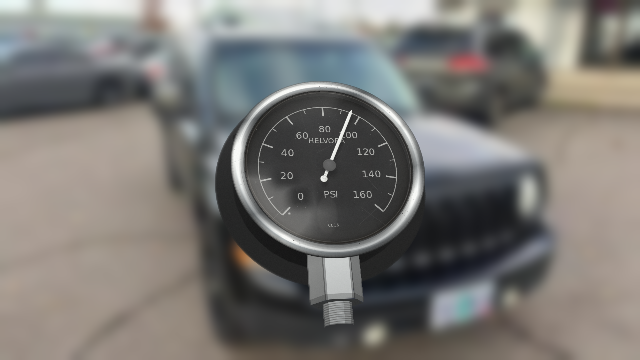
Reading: 95 psi
